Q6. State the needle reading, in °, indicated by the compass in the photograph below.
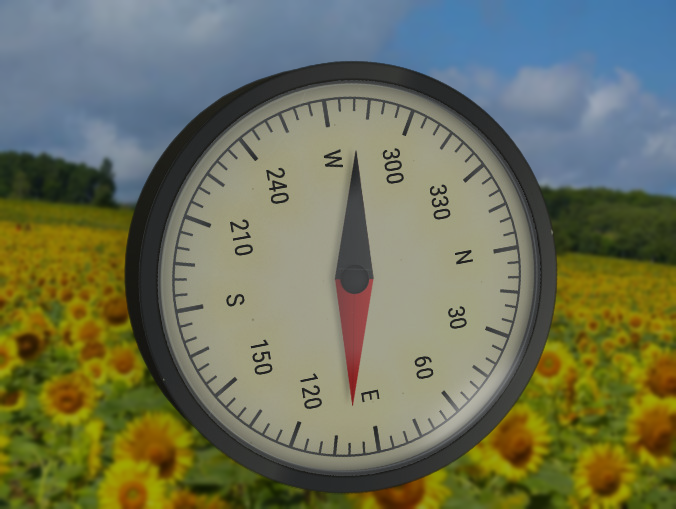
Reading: 100 °
